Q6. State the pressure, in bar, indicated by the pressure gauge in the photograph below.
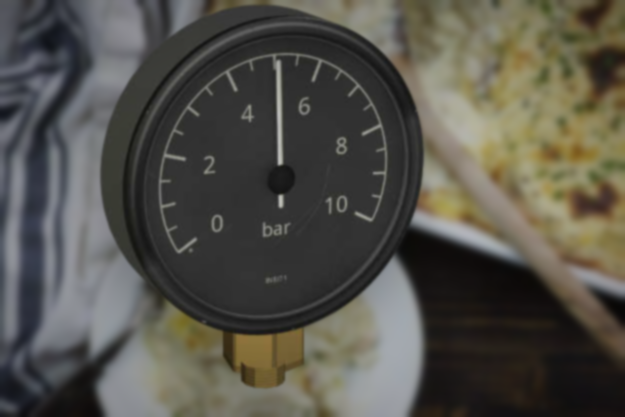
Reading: 5 bar
